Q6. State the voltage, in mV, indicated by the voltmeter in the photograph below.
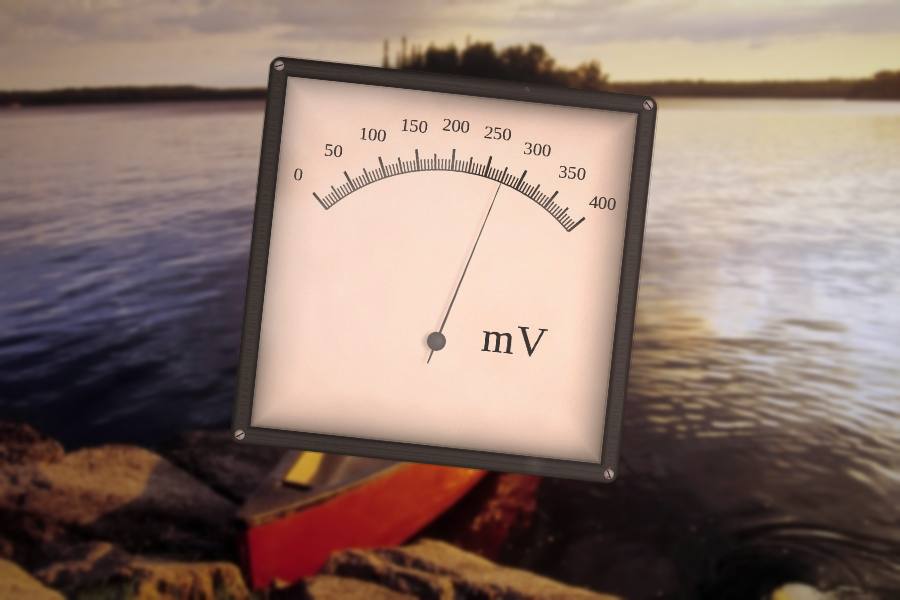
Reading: 275 mV
